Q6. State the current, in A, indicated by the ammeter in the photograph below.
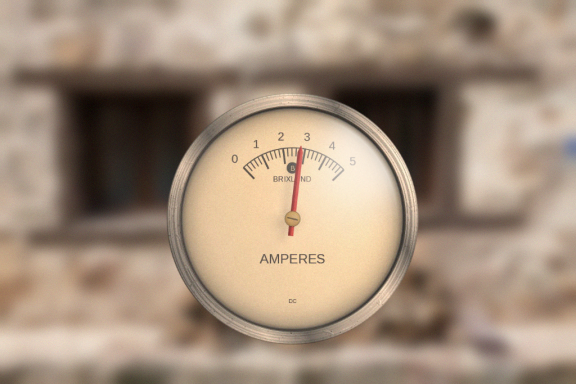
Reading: 2.8 A
